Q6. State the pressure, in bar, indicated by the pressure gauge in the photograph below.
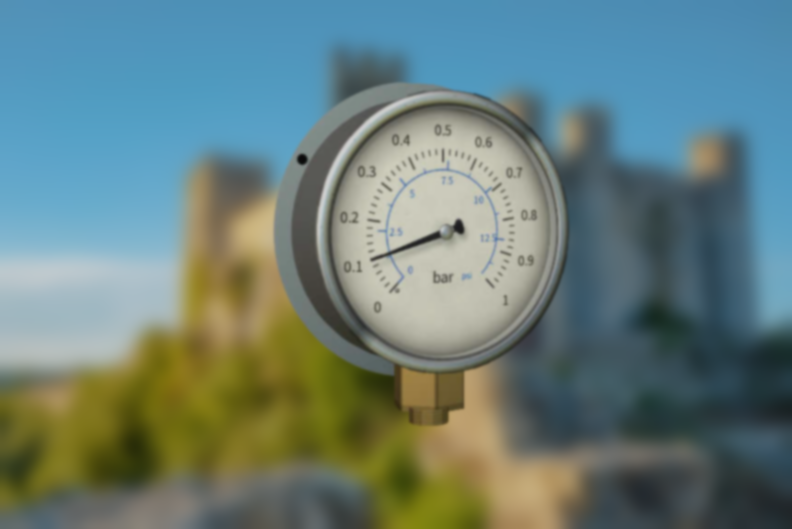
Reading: 0.1 bar
